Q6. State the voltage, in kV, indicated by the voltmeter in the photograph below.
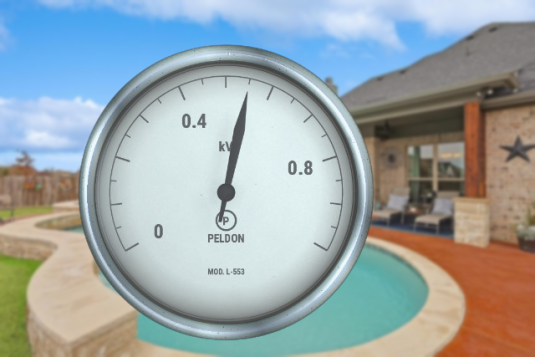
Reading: 0.55 kV
